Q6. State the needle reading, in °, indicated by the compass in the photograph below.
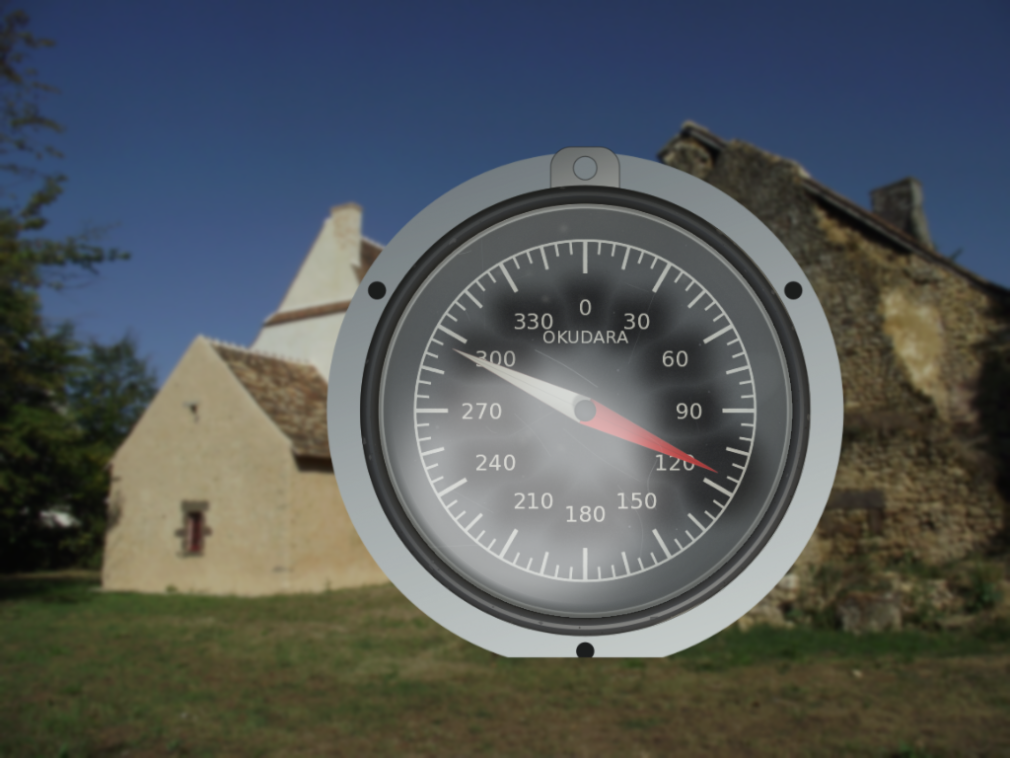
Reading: 115 °
